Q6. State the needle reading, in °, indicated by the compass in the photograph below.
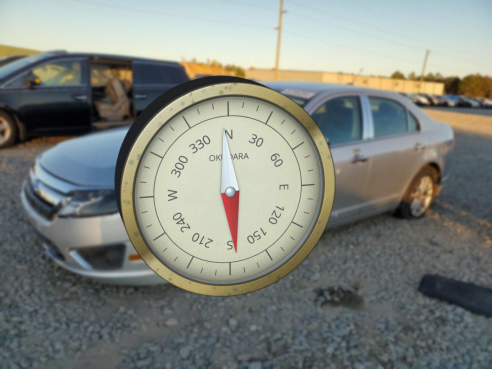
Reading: 175 °
